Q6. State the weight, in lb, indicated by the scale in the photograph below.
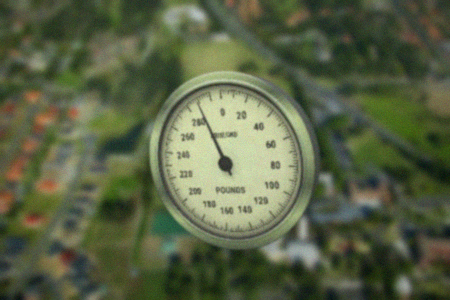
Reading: 290 lb
